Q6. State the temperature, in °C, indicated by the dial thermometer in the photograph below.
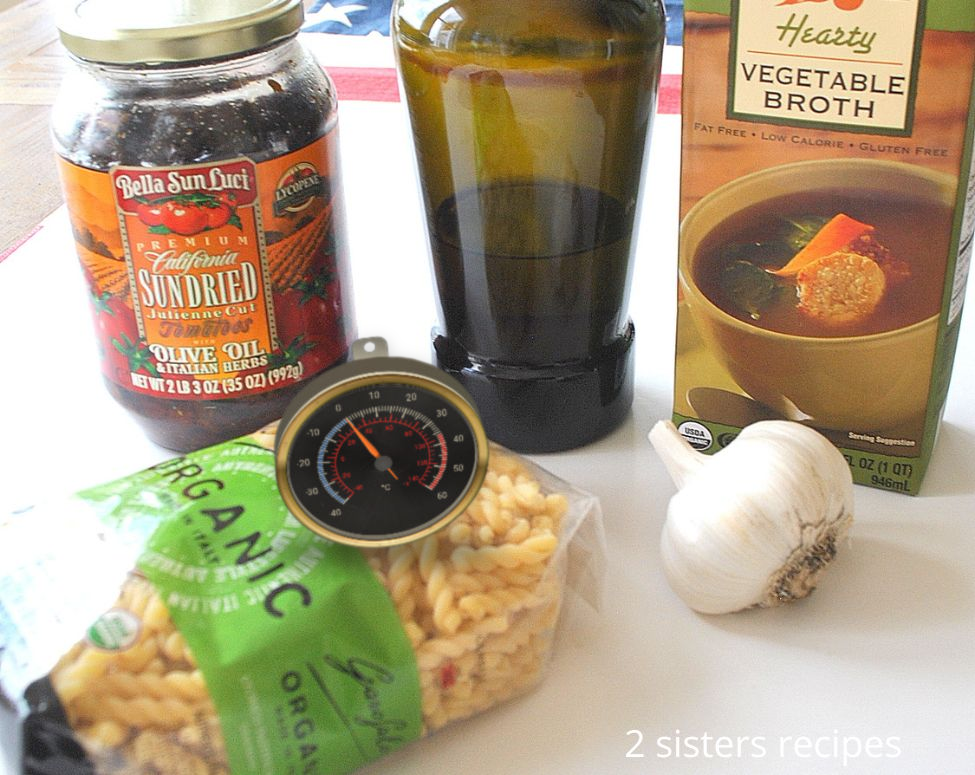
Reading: 0 °C
